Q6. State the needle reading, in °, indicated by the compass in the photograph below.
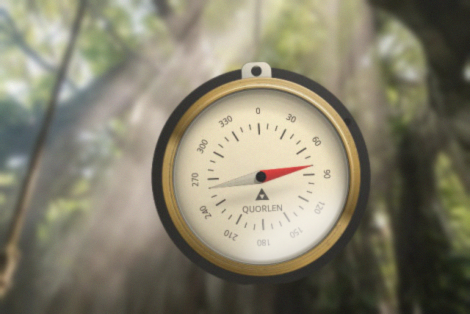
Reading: 80 °
